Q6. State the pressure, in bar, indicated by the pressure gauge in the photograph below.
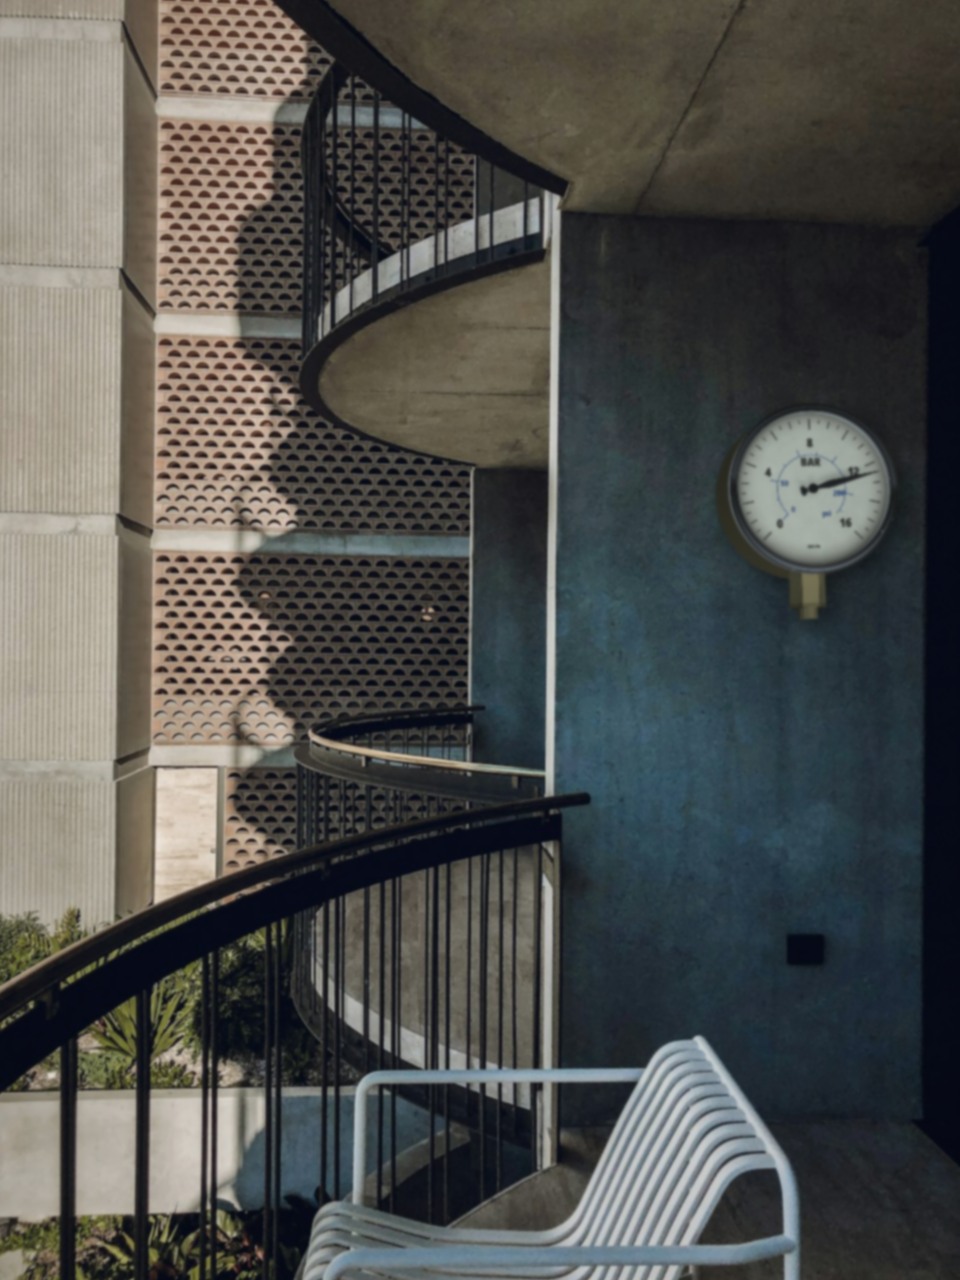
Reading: 12.5 bar
